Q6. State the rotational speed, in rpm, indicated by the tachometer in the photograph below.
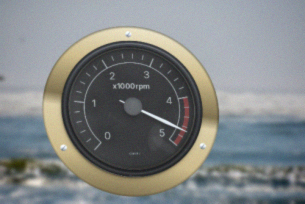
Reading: 4700 rpm
